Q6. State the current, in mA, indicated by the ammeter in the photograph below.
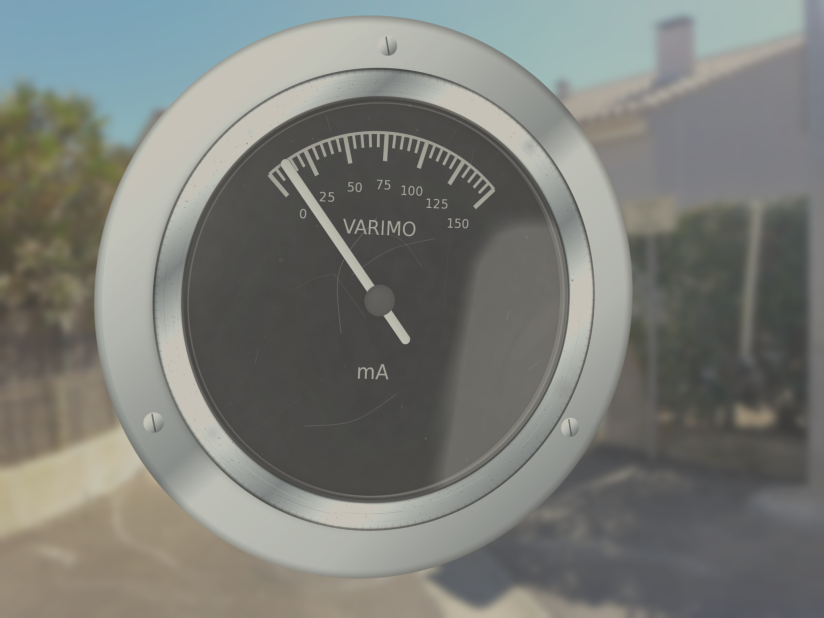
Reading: 10 mA
